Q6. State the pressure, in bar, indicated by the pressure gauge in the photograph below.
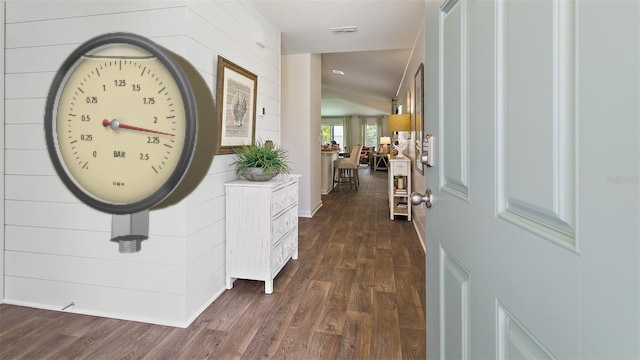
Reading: 2.15 bar
